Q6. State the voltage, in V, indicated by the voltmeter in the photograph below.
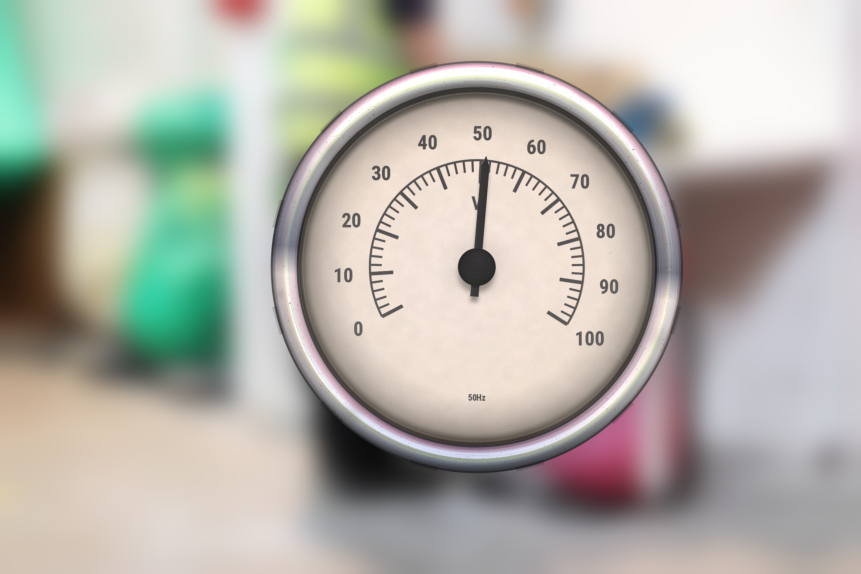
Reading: 51 V
